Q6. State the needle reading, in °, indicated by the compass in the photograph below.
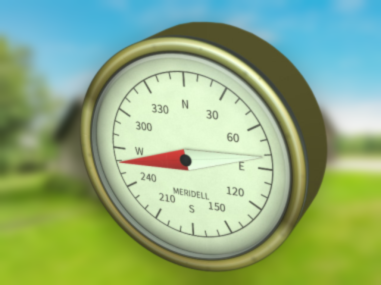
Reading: 260 °
